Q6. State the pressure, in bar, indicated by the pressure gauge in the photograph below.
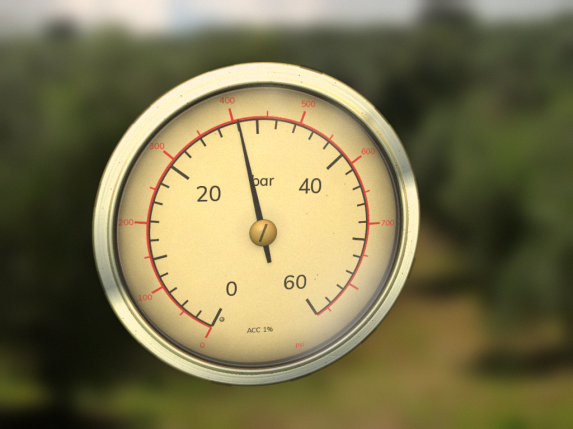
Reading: 28 bar
